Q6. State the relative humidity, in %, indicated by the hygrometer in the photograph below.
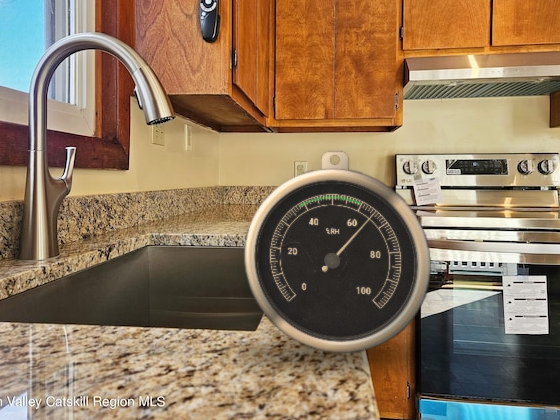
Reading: 65 %
